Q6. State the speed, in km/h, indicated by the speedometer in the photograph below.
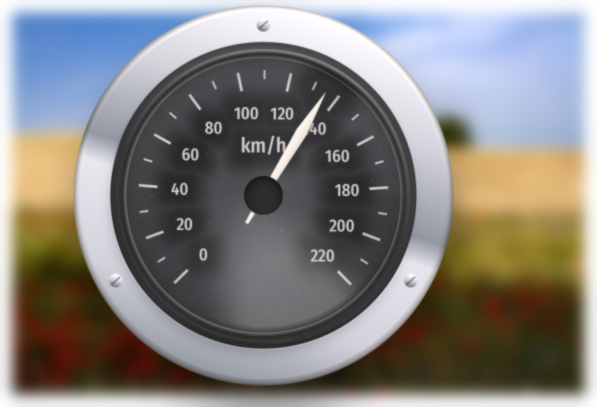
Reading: 135 km/h
